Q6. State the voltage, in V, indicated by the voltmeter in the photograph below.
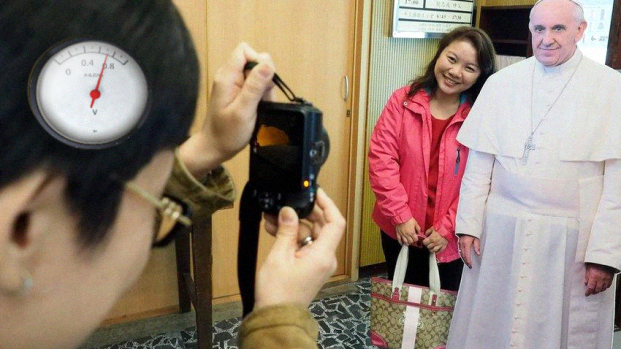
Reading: 0.7 V
